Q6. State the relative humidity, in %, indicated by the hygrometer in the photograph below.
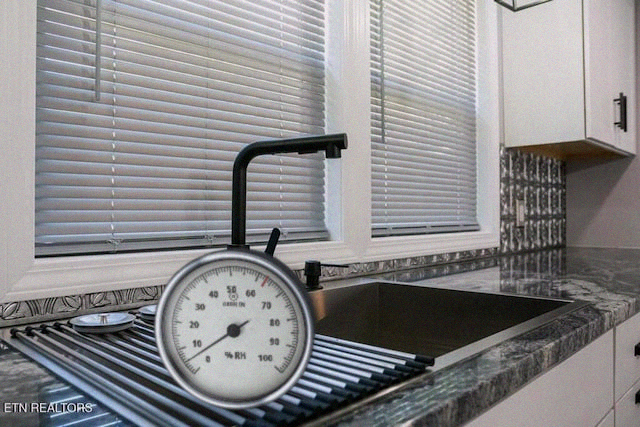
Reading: 5 %
